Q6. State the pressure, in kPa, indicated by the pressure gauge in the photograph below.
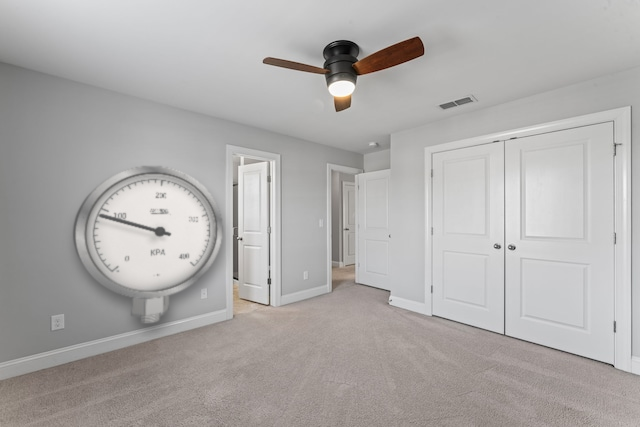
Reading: 90 kPa
